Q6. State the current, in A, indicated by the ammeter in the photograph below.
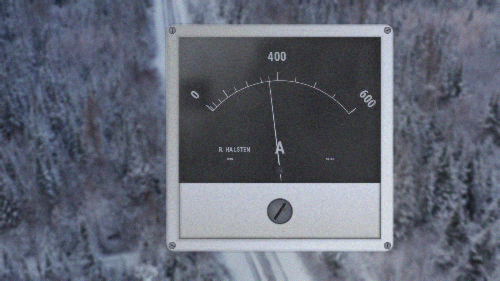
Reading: 375 A
